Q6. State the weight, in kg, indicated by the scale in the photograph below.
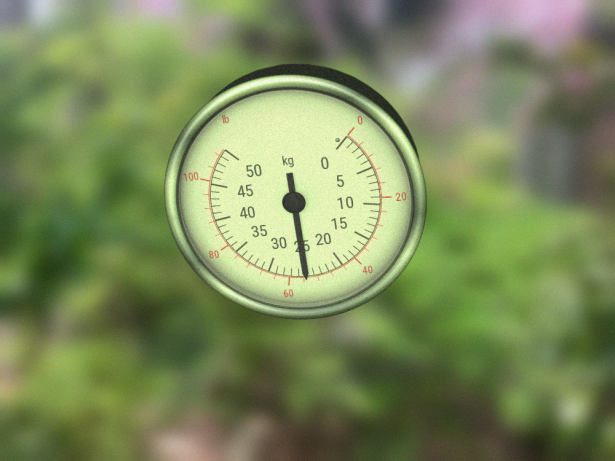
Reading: 25 kg
